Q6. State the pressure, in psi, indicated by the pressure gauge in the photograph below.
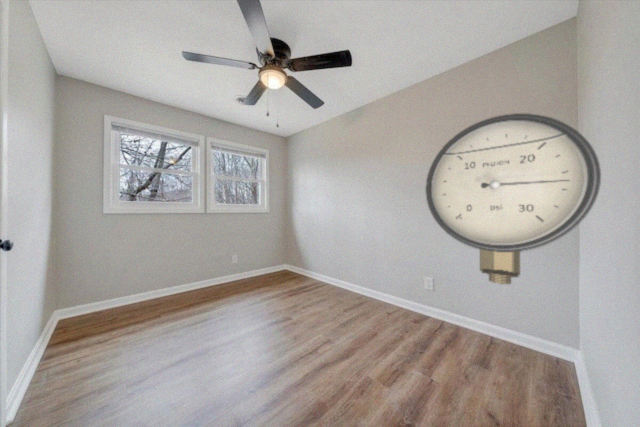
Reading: 25 psi
